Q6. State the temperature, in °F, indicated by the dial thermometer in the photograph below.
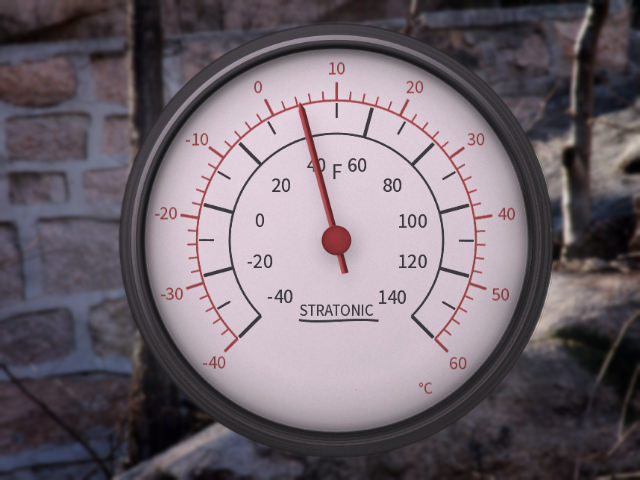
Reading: 40 °F
